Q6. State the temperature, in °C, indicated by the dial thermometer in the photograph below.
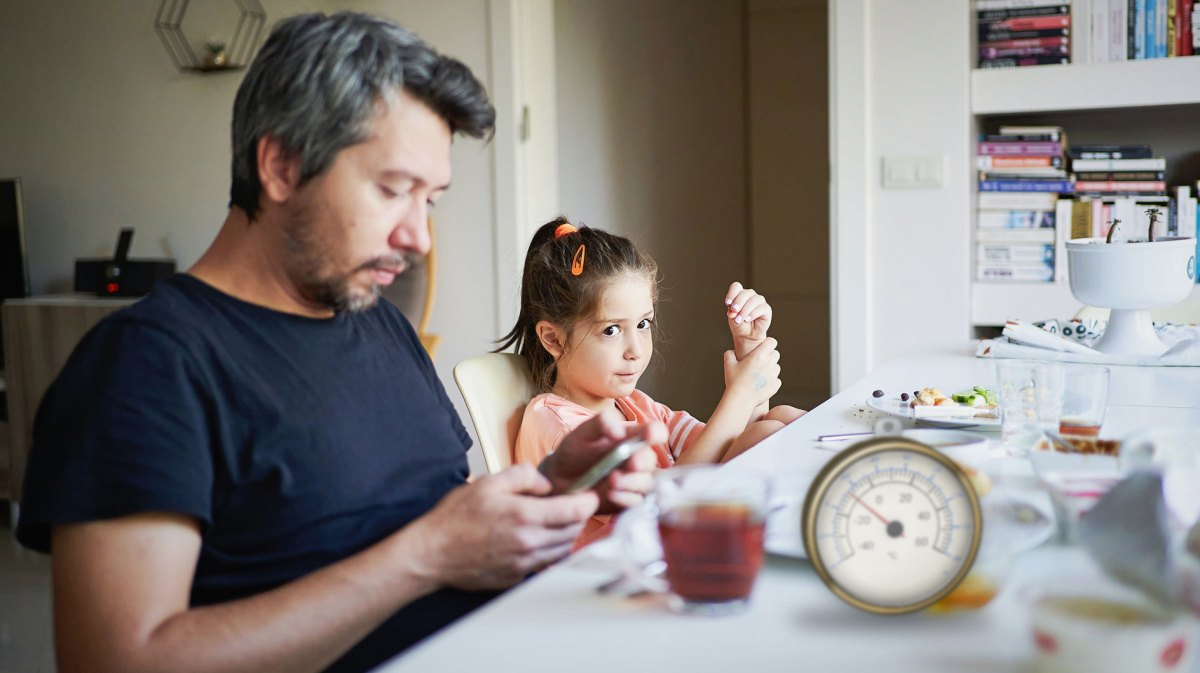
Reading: -10 °C
